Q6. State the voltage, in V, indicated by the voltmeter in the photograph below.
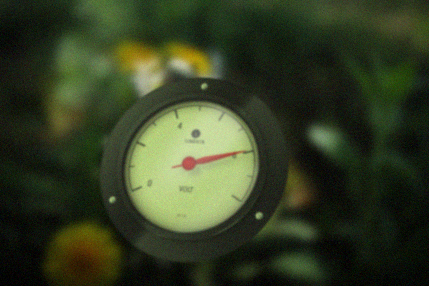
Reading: 8 V
